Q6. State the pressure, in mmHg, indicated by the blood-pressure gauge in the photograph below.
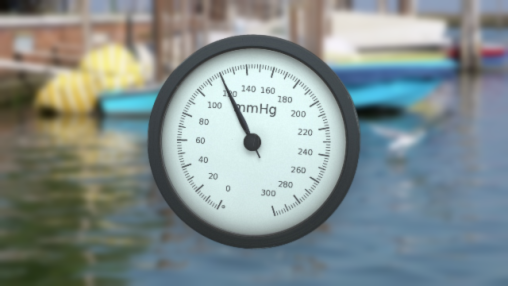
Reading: 120 mmHg
